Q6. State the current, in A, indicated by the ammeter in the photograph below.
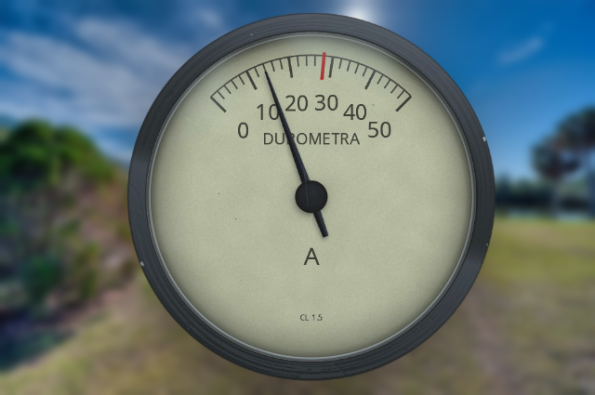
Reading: 14 A
